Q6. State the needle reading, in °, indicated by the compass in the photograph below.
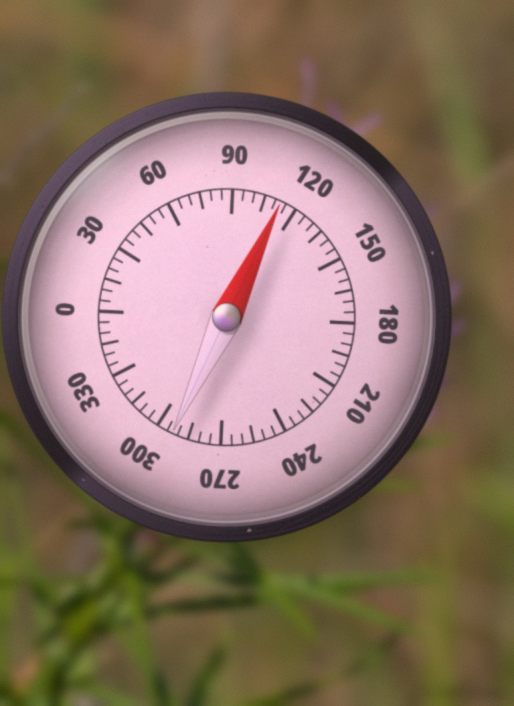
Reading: 112.5 °
